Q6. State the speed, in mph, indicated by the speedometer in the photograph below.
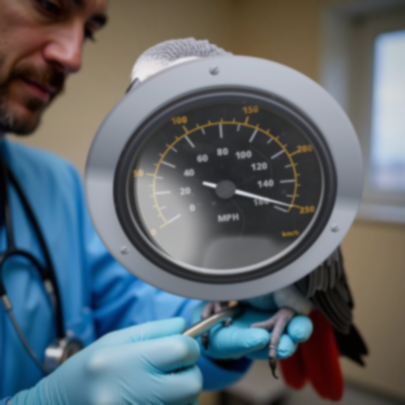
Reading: 155 mph
